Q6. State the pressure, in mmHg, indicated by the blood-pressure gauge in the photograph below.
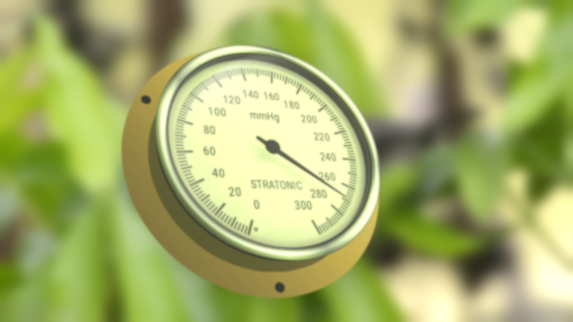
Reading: 270 mmHg
